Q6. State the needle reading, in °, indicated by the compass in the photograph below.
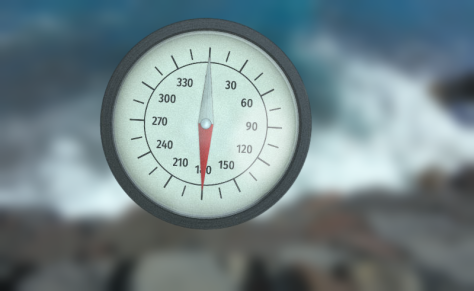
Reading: 180 °
